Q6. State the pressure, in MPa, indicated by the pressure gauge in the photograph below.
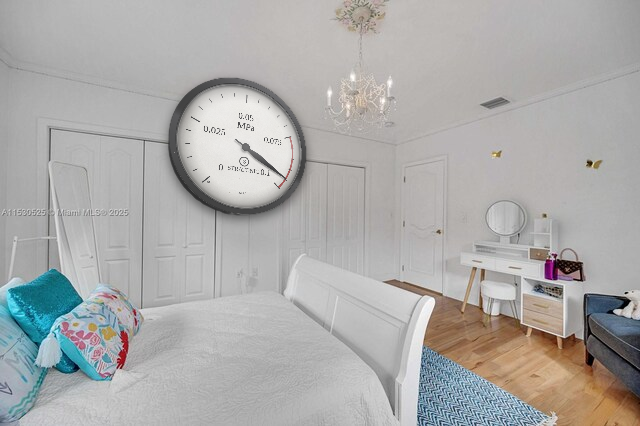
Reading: 0.095 MPa
